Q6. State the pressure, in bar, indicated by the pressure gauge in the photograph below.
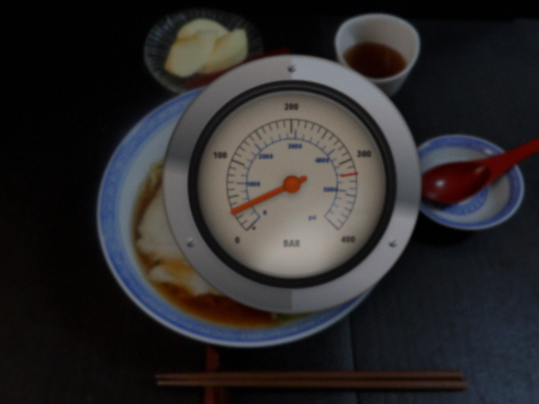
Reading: 30 bar
